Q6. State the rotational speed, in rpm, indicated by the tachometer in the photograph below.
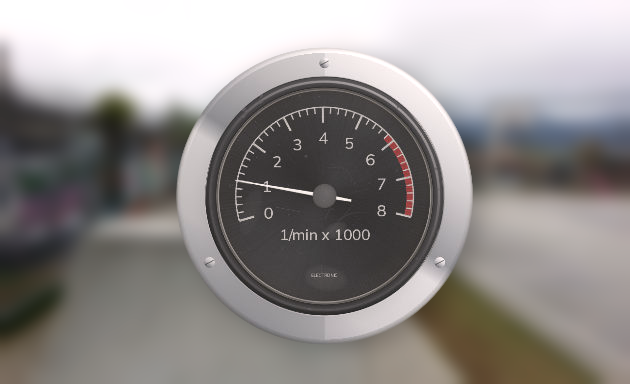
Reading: 1000 rpm
